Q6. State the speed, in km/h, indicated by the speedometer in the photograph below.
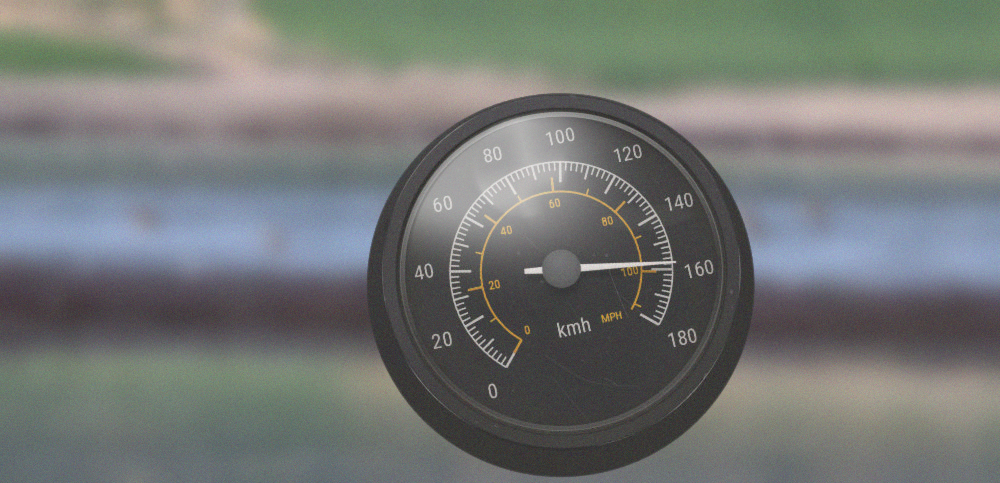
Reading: 158 km/h
